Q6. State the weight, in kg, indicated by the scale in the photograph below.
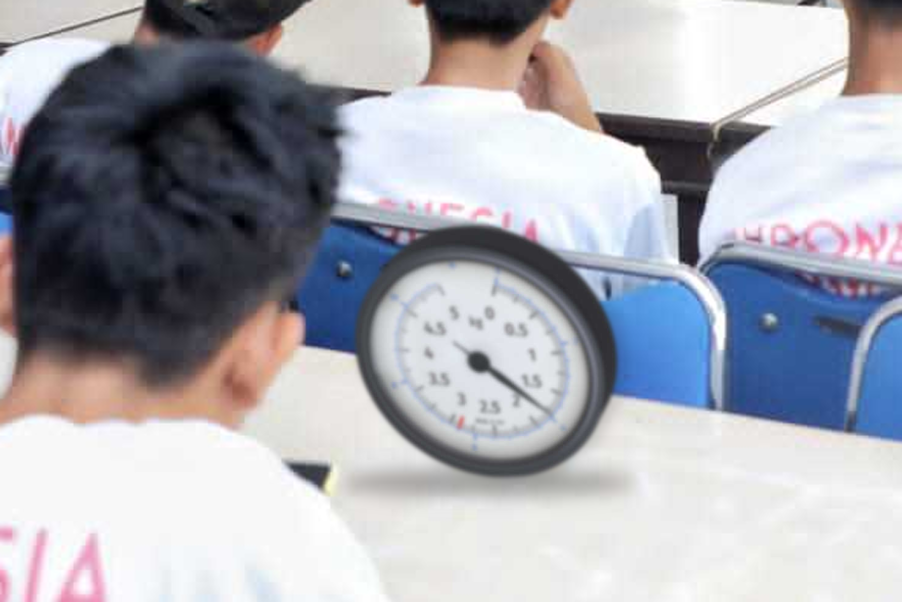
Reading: 1.75 kg
